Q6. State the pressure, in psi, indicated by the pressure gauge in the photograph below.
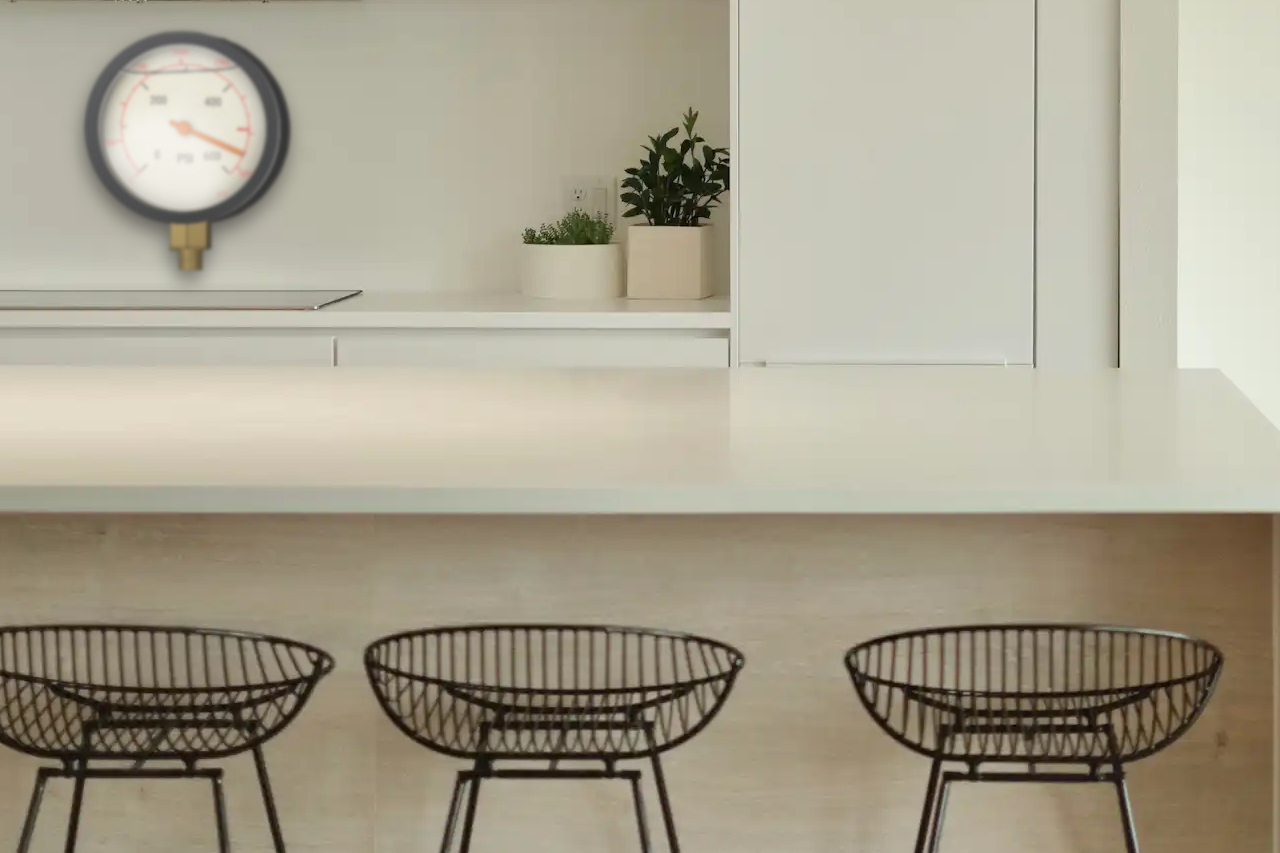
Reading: 550 psi
